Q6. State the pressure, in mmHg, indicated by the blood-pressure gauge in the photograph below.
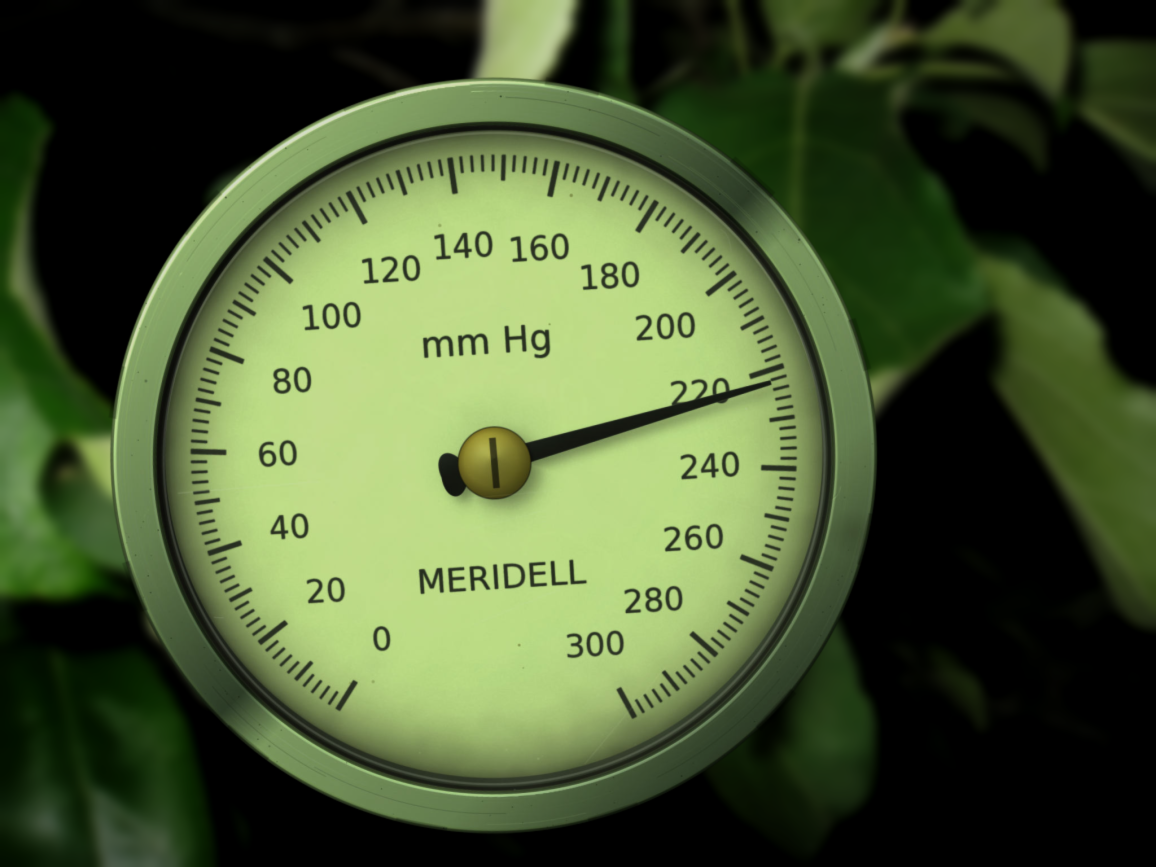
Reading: 222 mmHg
